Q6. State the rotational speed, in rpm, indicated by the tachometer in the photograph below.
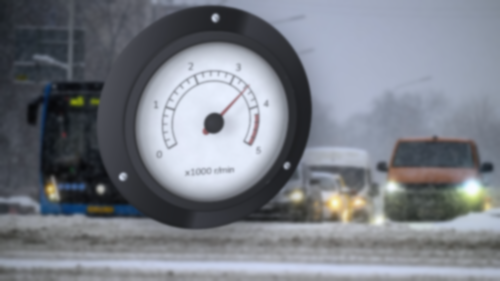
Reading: 3400 rpm
